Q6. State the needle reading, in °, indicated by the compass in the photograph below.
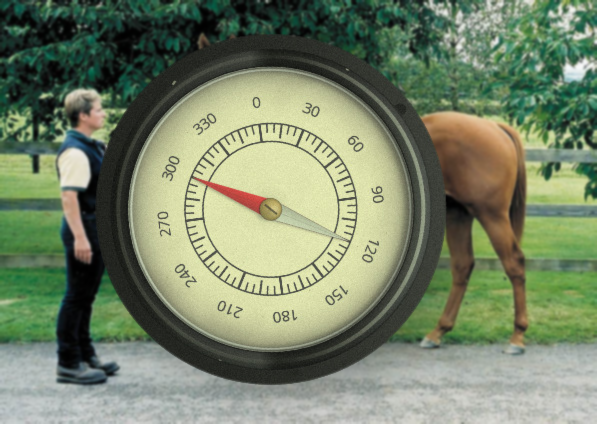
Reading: 300 °
